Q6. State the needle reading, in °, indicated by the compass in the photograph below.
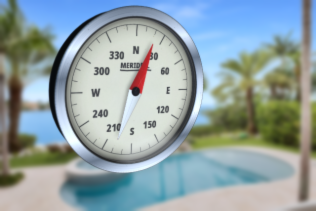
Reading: 20 °
